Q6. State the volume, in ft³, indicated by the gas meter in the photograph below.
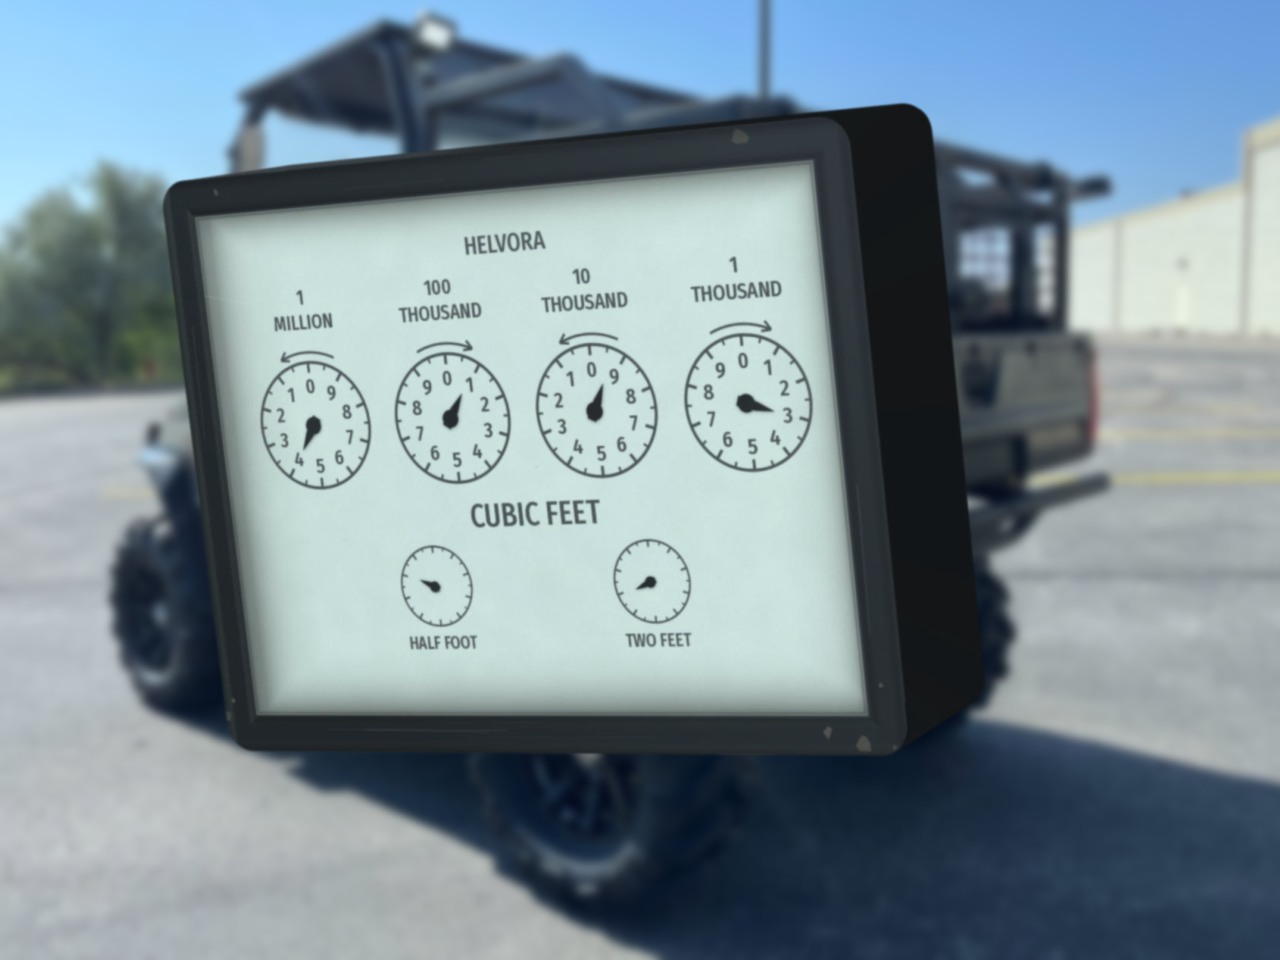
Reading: 409300 ft³
